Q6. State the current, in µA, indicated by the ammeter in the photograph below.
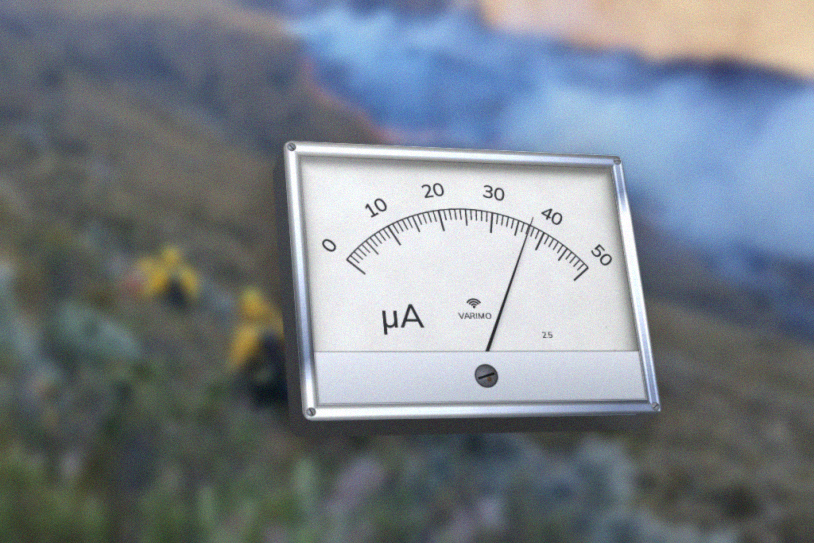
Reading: 37 µA
